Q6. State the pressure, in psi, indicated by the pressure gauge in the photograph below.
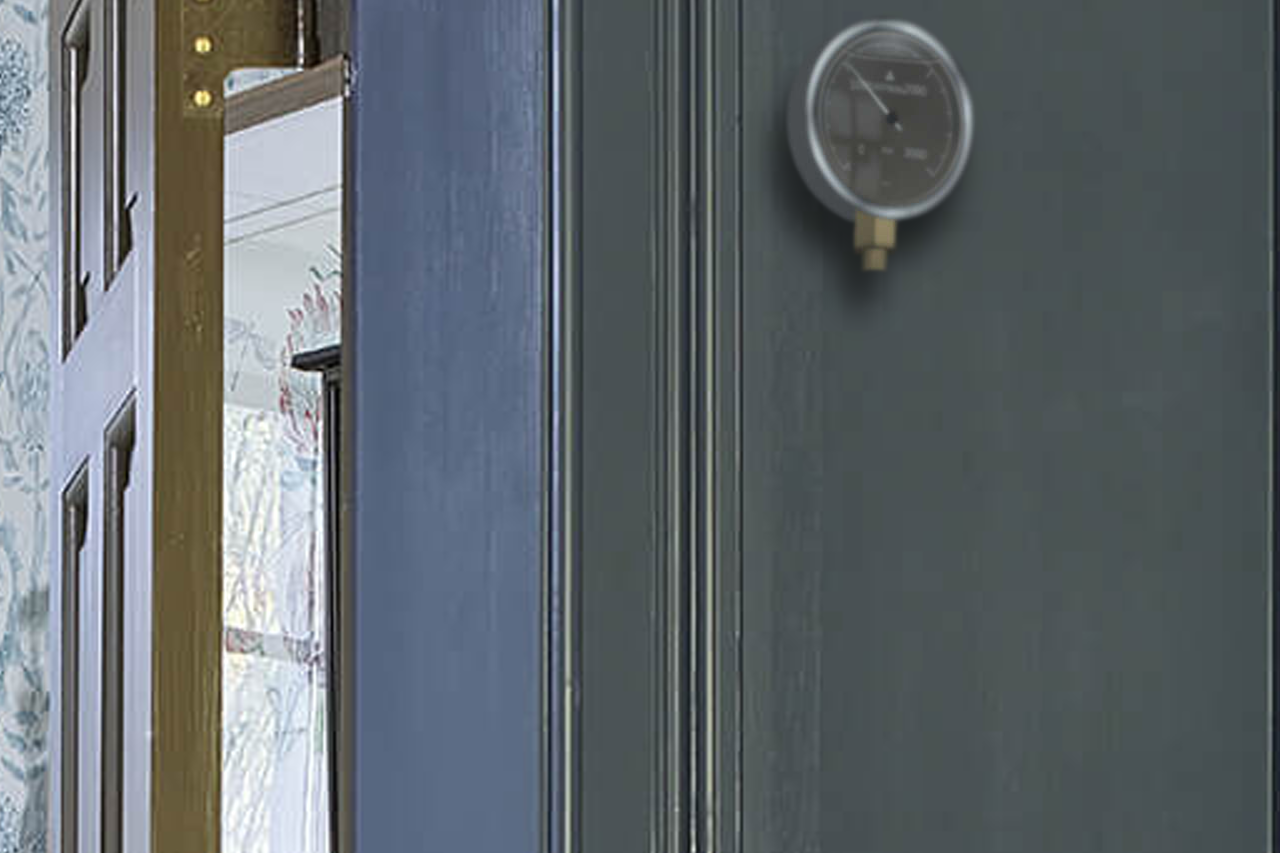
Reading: 1000 psi
